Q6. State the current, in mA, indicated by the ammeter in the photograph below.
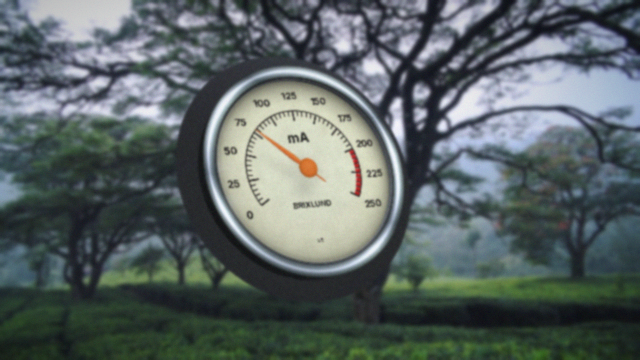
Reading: 75 mA
